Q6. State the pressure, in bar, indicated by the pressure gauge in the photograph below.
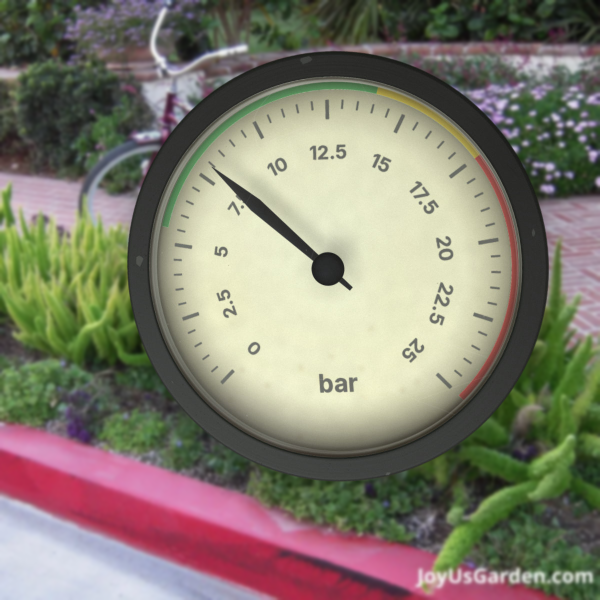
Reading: 8 bar
